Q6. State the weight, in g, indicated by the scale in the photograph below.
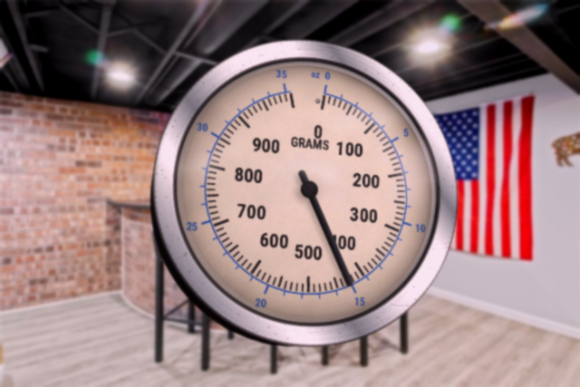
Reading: 430 g
